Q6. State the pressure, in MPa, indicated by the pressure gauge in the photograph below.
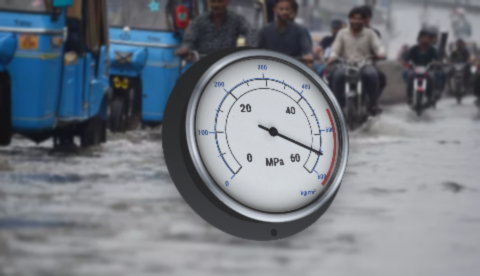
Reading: 55 MPa
